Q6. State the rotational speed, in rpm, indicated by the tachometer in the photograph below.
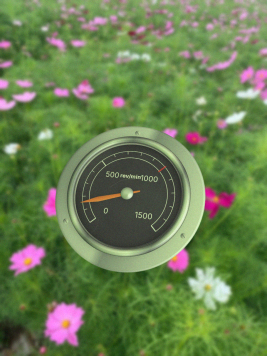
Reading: 150 rpm
